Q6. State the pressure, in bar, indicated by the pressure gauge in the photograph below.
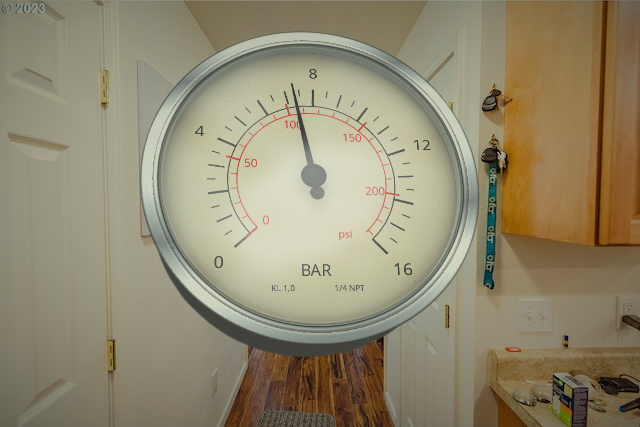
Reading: 7.25 bar
